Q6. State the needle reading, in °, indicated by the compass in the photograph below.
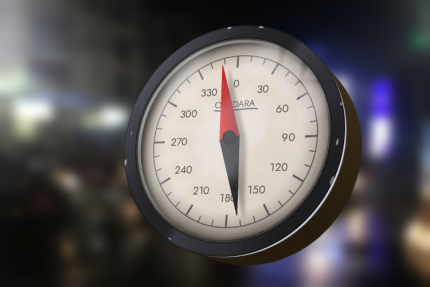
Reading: 350 °
